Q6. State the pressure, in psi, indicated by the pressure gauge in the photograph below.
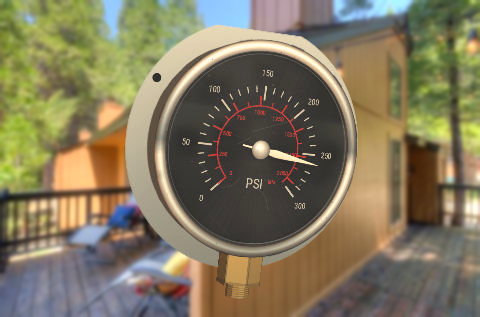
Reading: 260 psi
